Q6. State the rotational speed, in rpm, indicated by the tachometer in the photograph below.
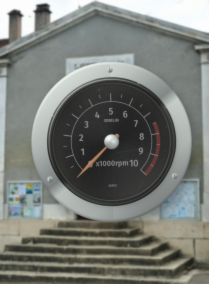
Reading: 0 rpm
